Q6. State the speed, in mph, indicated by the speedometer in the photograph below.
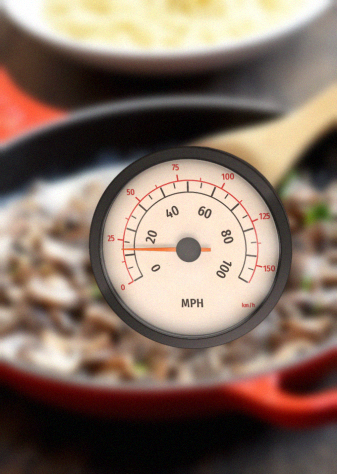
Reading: 12.5 mph
